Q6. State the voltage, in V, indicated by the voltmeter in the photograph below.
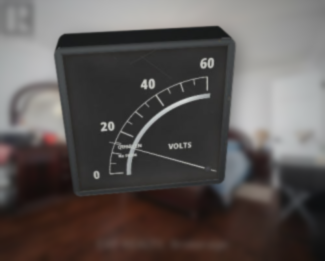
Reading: 15 V
